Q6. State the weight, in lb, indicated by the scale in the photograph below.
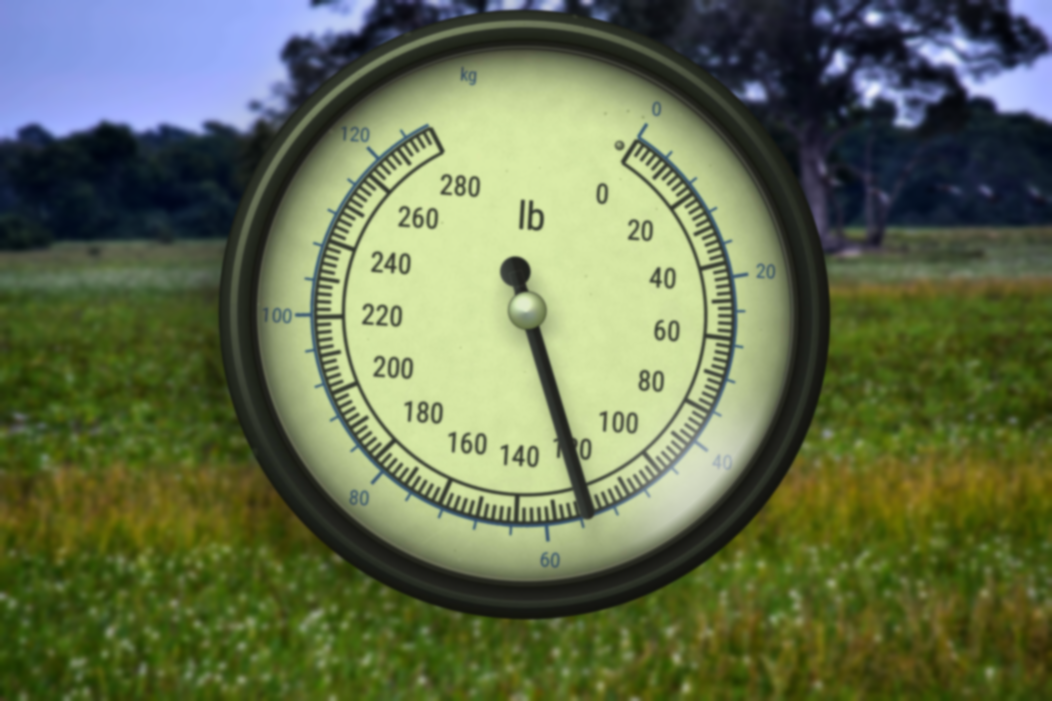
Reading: 122 lb
